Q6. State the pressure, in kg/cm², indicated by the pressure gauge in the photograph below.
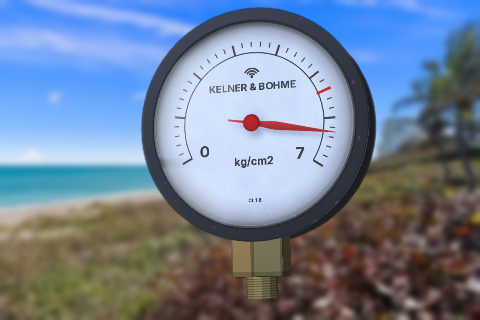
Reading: 6.3 kg/cm²
